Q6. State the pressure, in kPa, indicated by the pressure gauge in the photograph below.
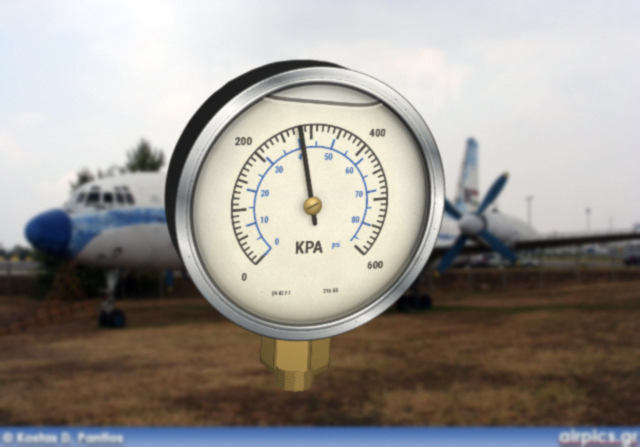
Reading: 280 kPa
